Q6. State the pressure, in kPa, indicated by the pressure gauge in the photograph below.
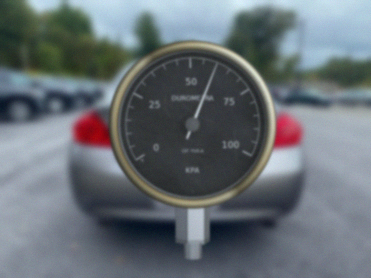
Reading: 60 kPa
